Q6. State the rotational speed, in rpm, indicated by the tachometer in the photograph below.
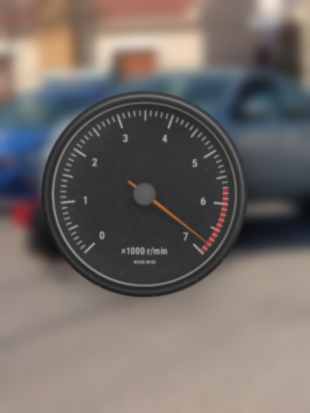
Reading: 6800 rpm
